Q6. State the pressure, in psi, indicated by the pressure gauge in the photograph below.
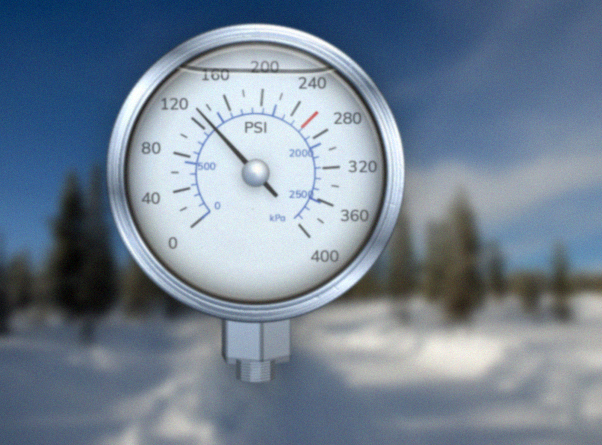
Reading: 130 psi
